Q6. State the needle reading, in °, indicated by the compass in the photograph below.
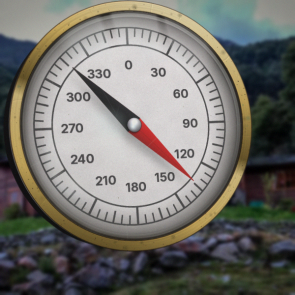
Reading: 135 °
